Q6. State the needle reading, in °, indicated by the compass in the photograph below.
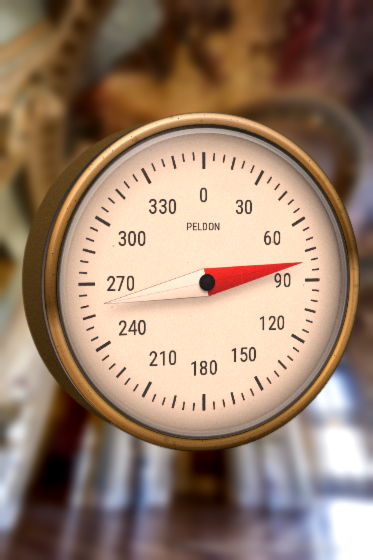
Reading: 80 °
